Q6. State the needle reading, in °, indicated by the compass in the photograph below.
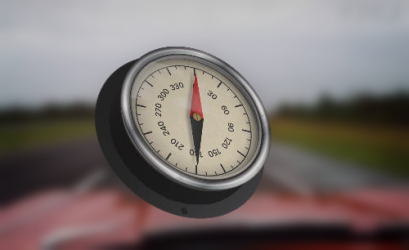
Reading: 0 °
